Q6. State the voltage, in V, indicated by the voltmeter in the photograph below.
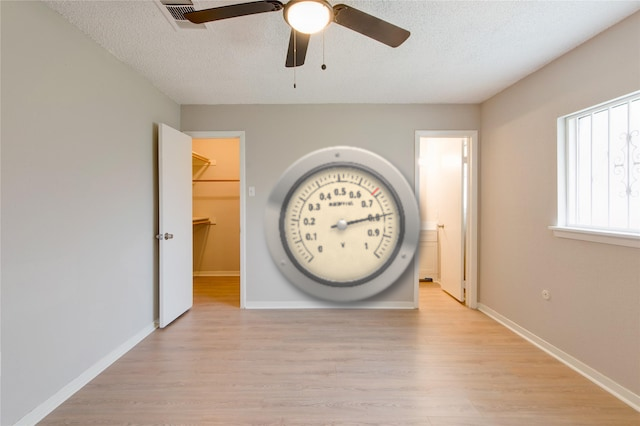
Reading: 0.8 V
